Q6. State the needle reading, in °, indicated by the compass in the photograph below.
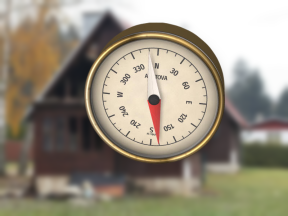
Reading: 170 °
